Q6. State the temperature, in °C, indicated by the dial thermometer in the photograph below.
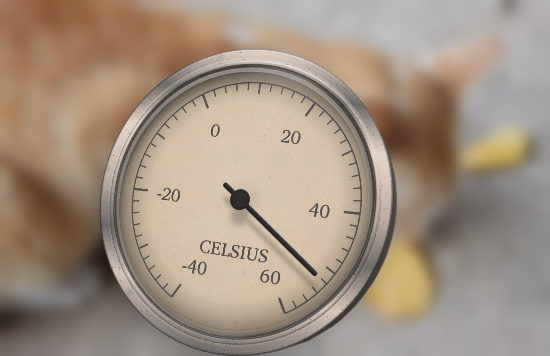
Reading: 52 °C
